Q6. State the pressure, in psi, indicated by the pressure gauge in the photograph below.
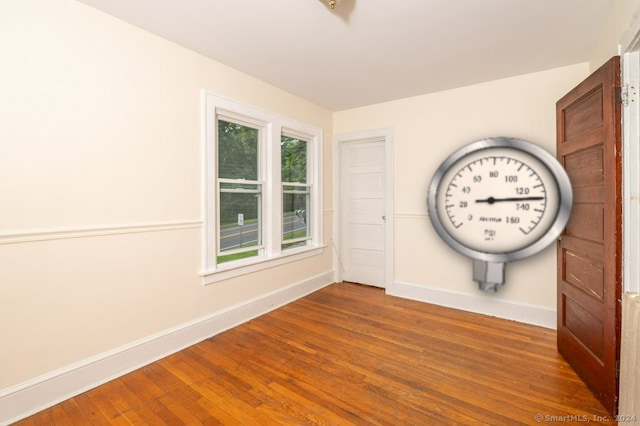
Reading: 130 psi
